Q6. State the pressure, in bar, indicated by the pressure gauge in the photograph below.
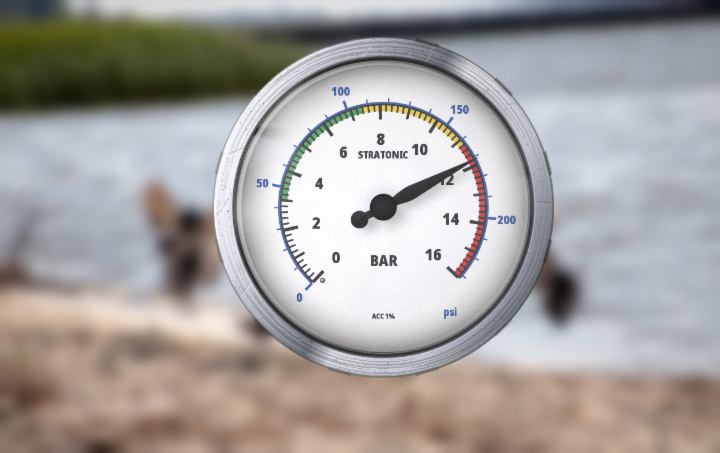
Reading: 11.8 bar
